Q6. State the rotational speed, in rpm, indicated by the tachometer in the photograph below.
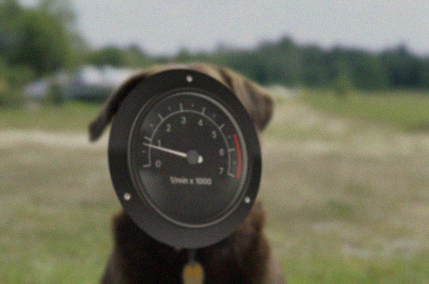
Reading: 750 rpm
